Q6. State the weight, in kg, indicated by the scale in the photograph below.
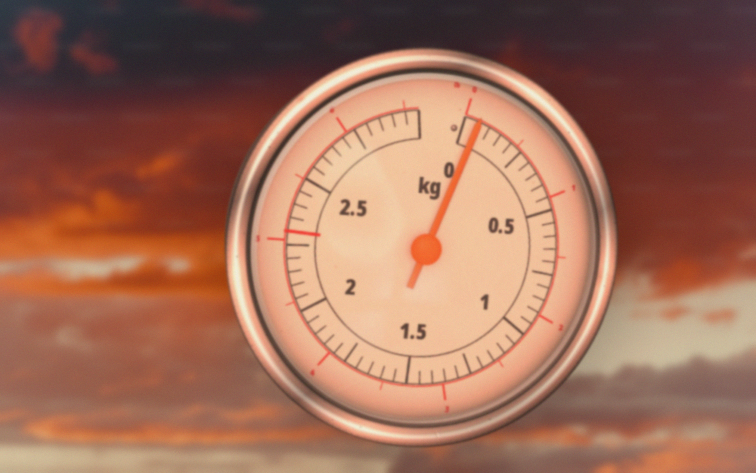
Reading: 0.05 kg
